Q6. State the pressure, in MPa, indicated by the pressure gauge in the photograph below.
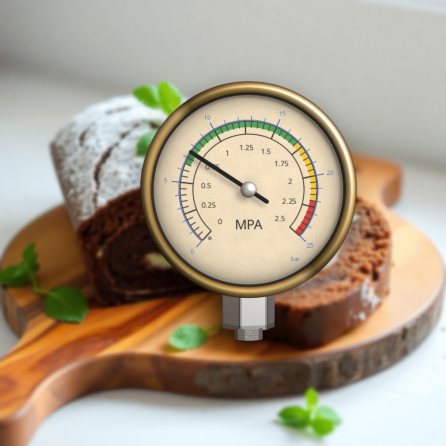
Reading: 0.75 MPa
